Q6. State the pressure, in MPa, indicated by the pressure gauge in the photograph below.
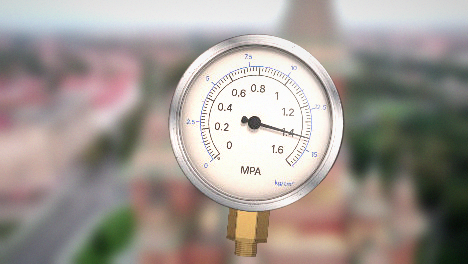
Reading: 1.4 MPa
